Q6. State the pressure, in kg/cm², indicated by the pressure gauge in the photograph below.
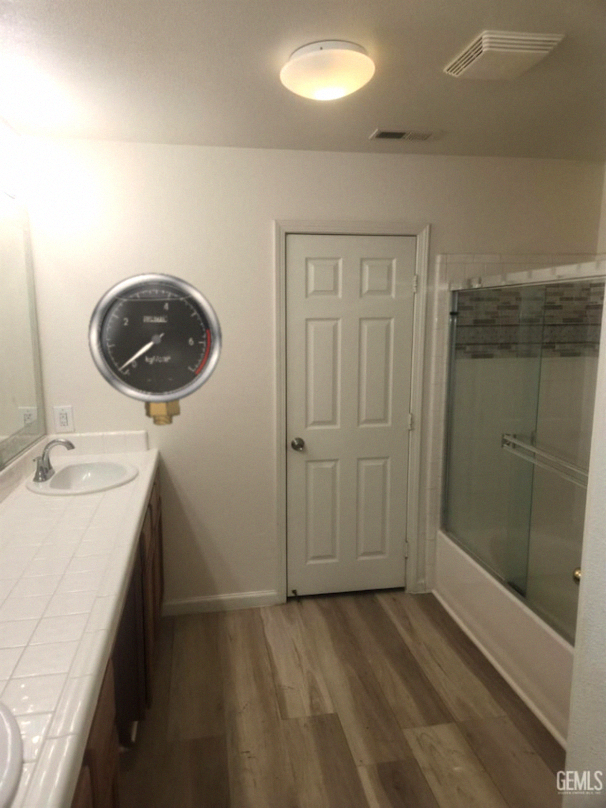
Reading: 0.2 kg/cm²
